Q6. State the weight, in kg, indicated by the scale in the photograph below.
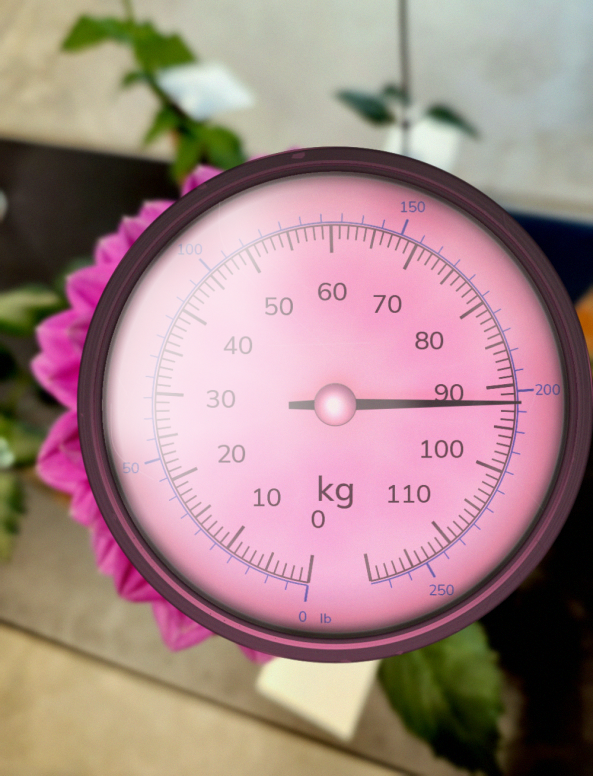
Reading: 92 kg
